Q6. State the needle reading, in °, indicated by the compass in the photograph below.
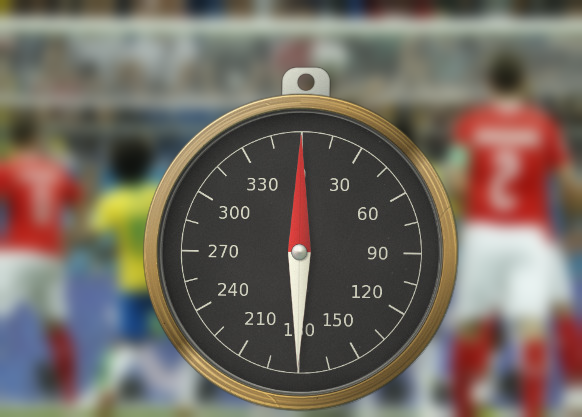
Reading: 0 °
